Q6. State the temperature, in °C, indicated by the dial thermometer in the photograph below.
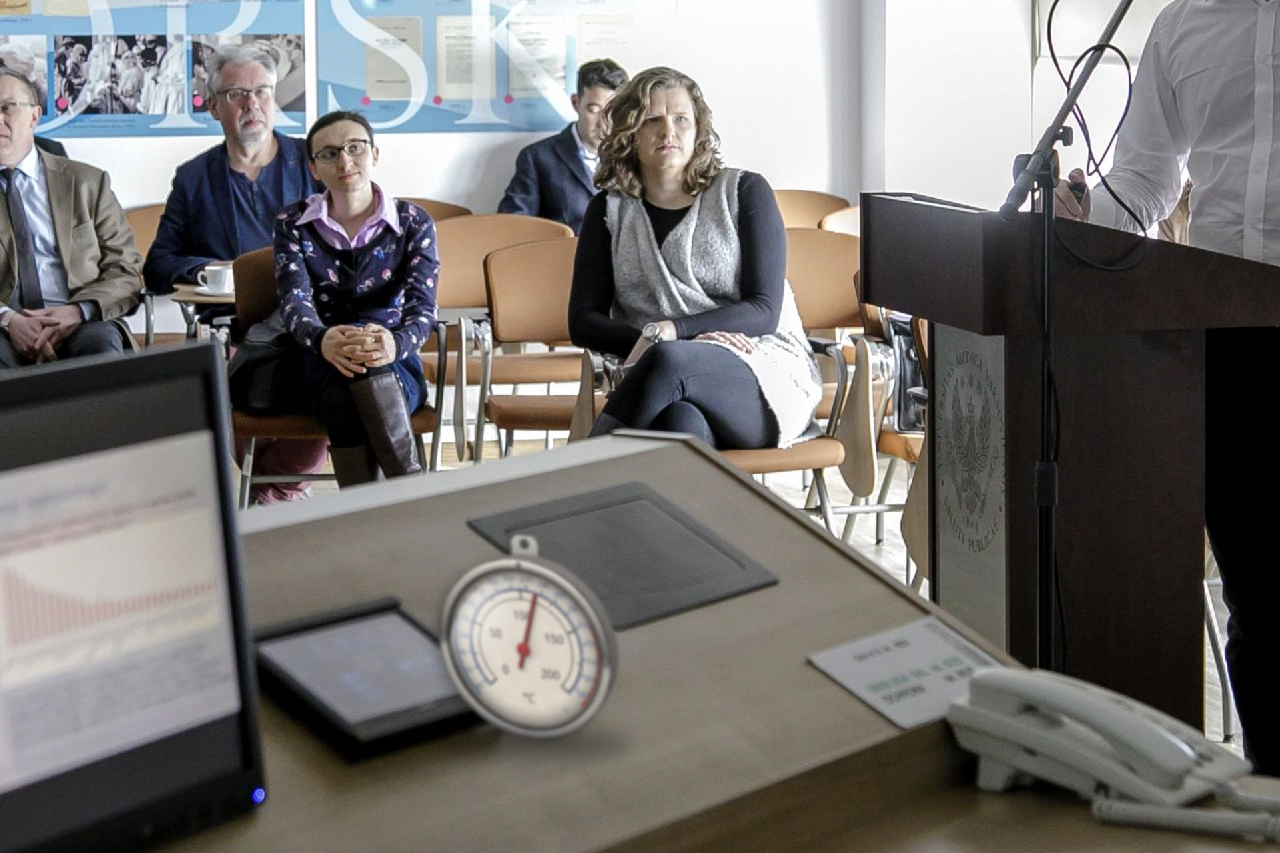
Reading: 112.5 °C
